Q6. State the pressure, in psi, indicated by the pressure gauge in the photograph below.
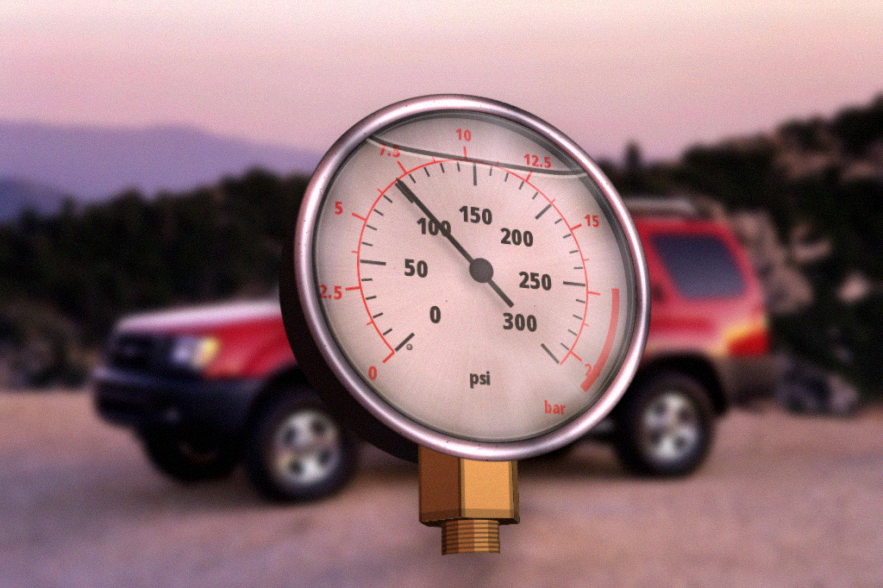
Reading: 100 psi
